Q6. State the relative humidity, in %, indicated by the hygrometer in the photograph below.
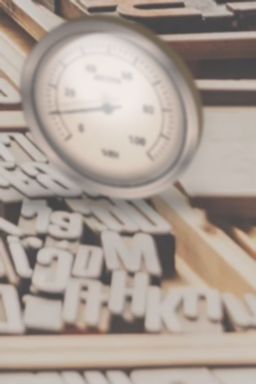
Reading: 10 %
